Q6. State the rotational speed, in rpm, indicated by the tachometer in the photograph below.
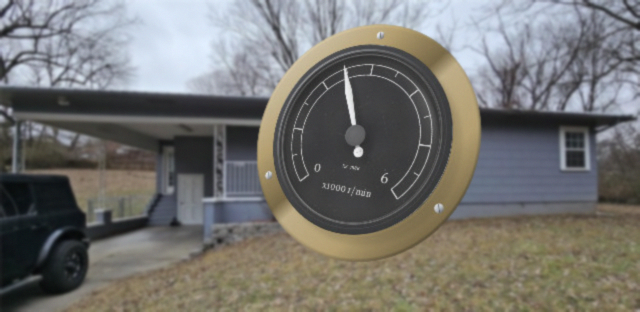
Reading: 2500 rpm
